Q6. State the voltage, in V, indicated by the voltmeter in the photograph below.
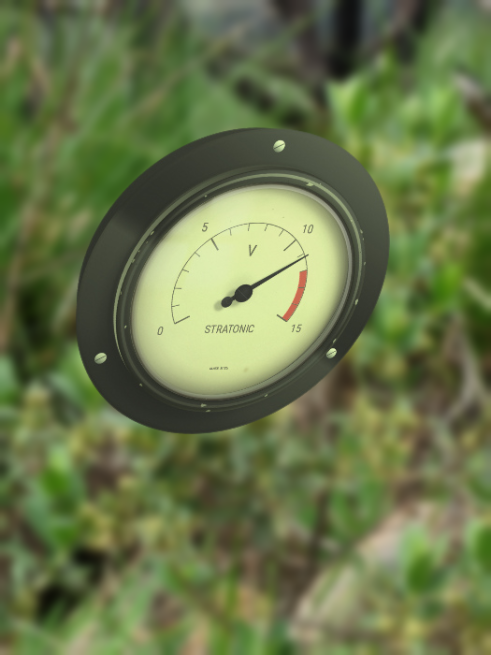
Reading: 11 V
